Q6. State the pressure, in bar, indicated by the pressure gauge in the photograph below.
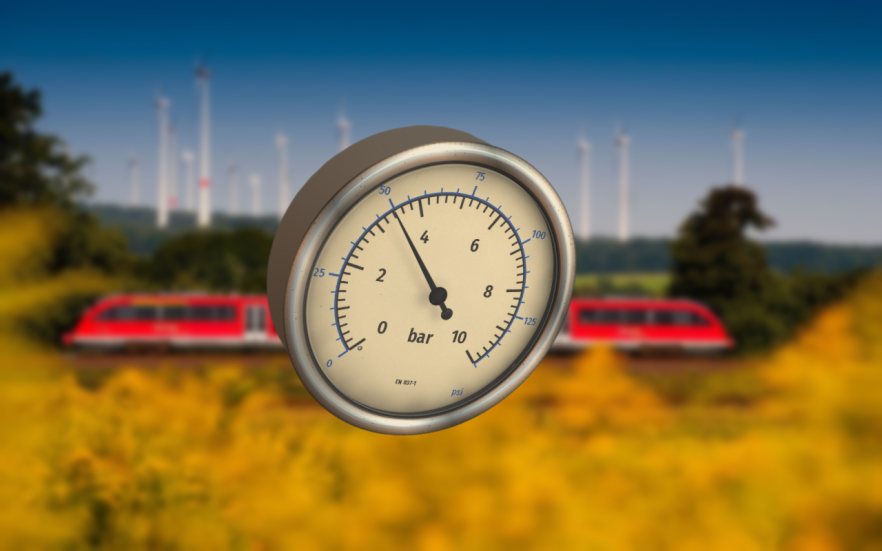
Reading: 3.4 bar
